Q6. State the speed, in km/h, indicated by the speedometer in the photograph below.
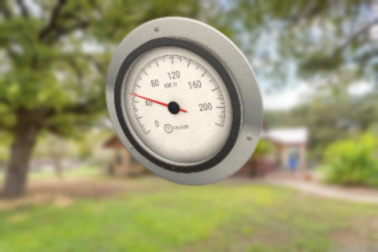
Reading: 50 km/h
